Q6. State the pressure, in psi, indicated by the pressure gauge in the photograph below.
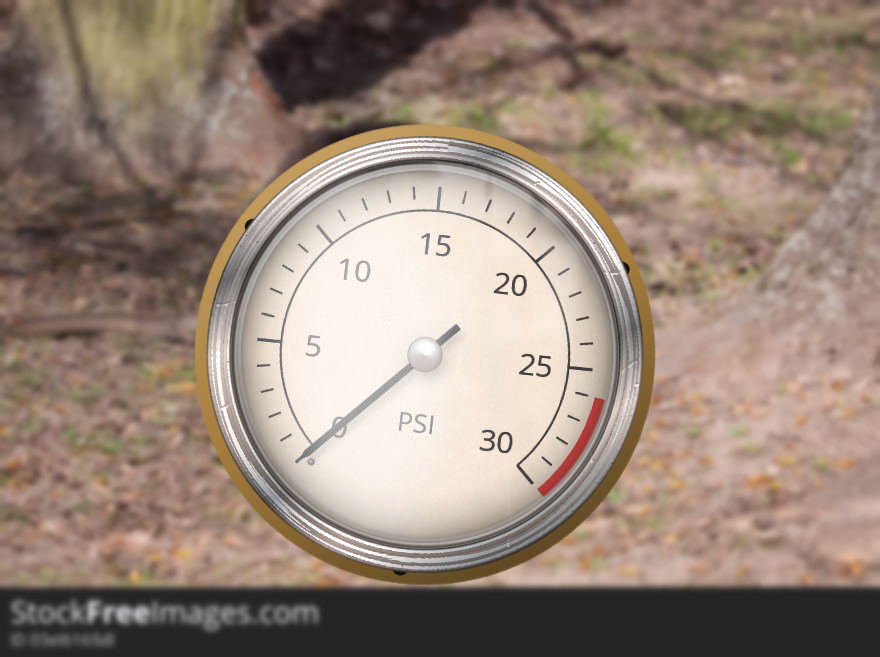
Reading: 0 psi
